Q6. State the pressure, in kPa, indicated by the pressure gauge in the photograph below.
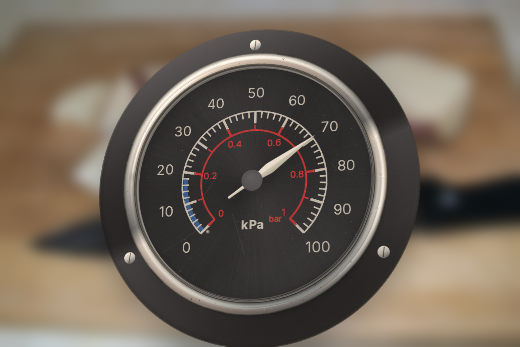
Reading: 70 kPa
